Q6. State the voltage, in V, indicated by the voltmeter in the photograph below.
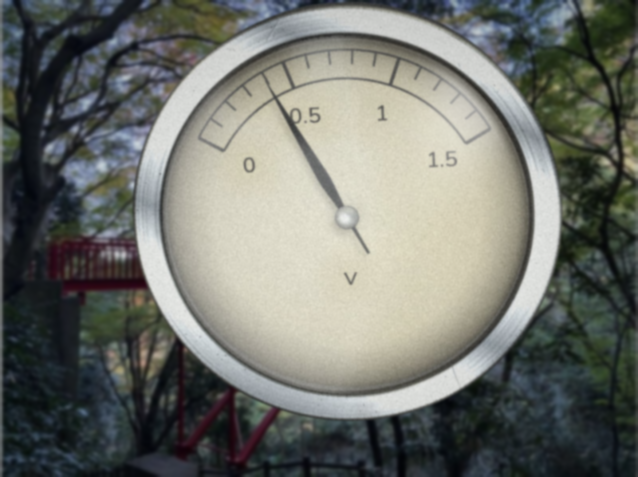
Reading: 0.4 V
